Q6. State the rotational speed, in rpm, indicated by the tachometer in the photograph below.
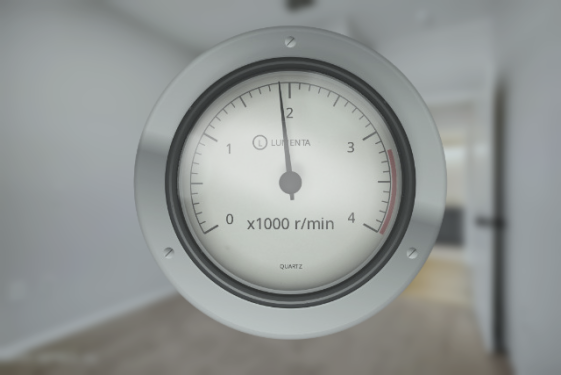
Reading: 1900 rpm
